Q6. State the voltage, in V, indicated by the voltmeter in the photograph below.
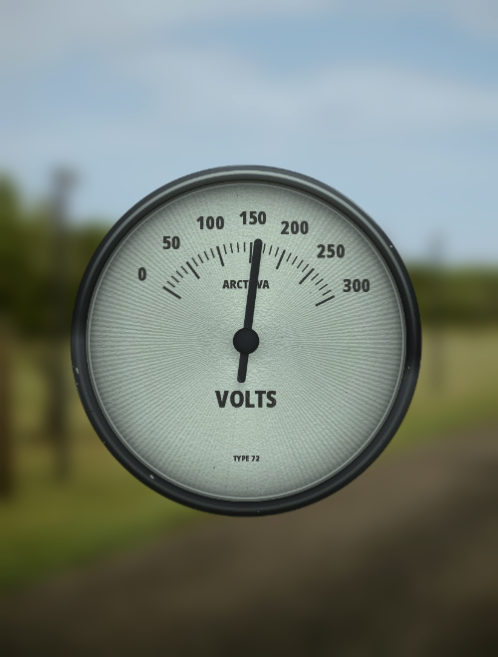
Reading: 160 V
